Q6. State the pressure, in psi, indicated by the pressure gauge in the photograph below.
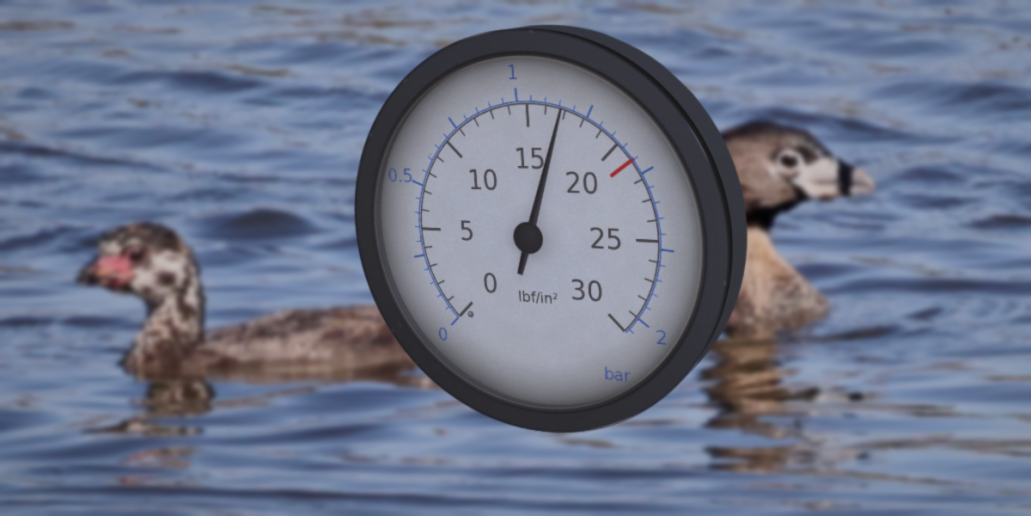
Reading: 17 psi
